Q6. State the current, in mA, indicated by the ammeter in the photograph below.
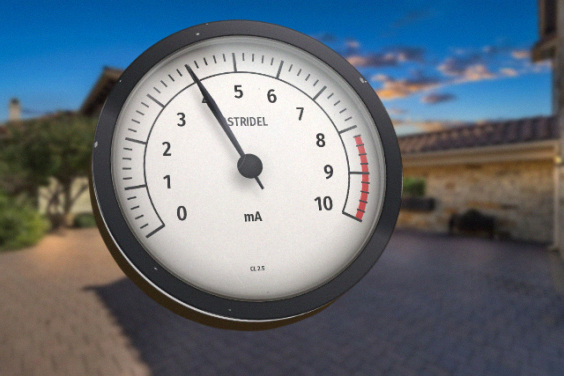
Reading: 4 mA
